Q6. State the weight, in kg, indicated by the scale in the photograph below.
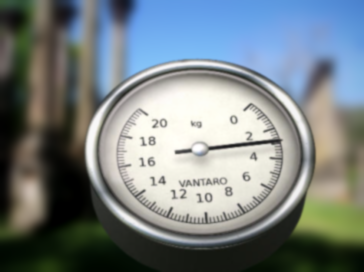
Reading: 3 kg
